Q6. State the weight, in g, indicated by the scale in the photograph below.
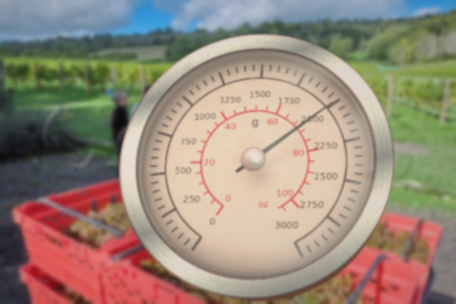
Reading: 2000 g
